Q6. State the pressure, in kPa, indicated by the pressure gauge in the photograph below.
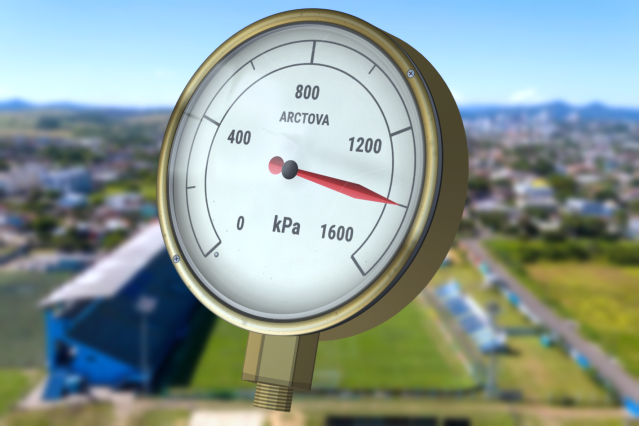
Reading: 1400 kPa
